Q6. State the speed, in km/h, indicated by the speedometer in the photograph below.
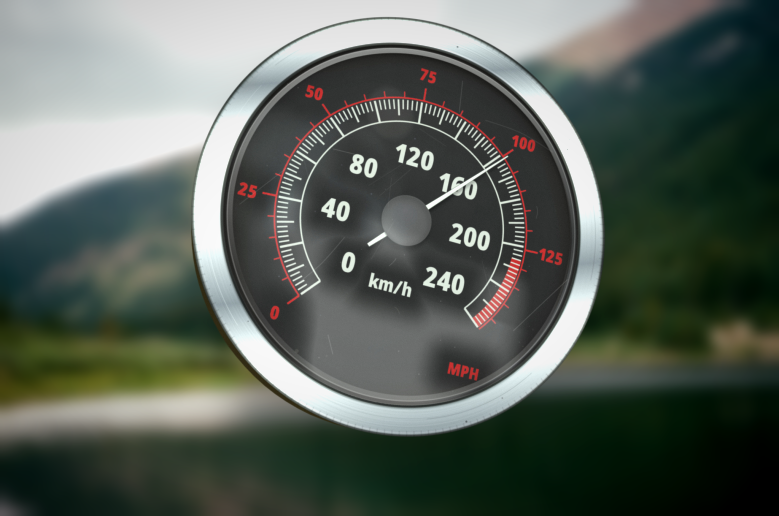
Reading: 162 km/h
